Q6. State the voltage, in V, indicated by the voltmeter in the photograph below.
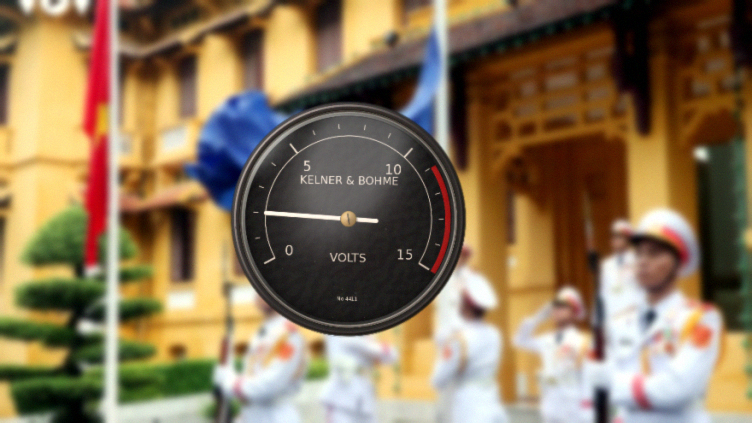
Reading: 2 V
